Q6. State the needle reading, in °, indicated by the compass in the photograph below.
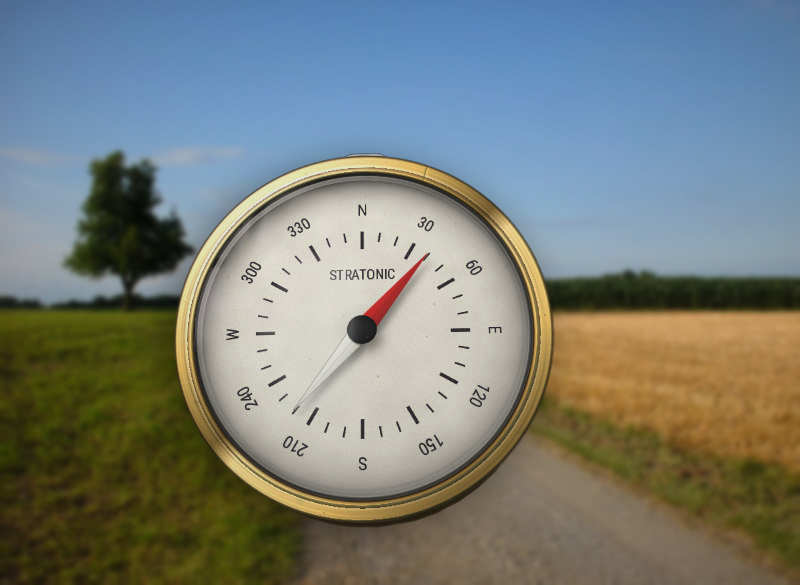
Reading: 40 °
